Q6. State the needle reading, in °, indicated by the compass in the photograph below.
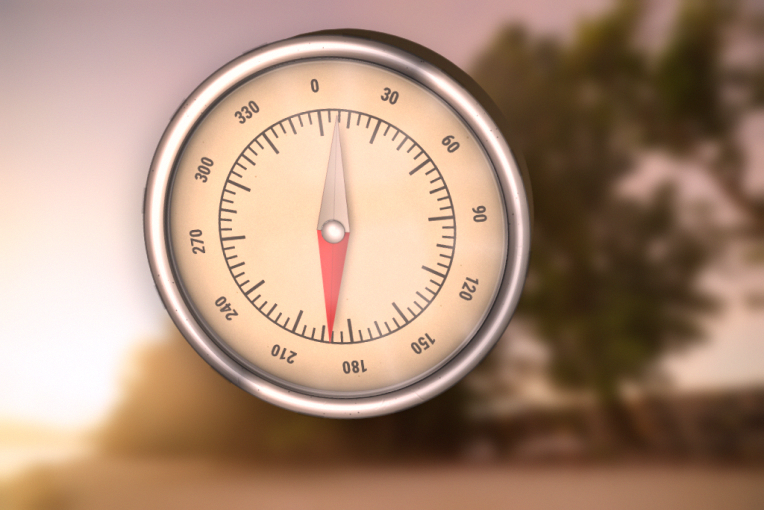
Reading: 190 °
